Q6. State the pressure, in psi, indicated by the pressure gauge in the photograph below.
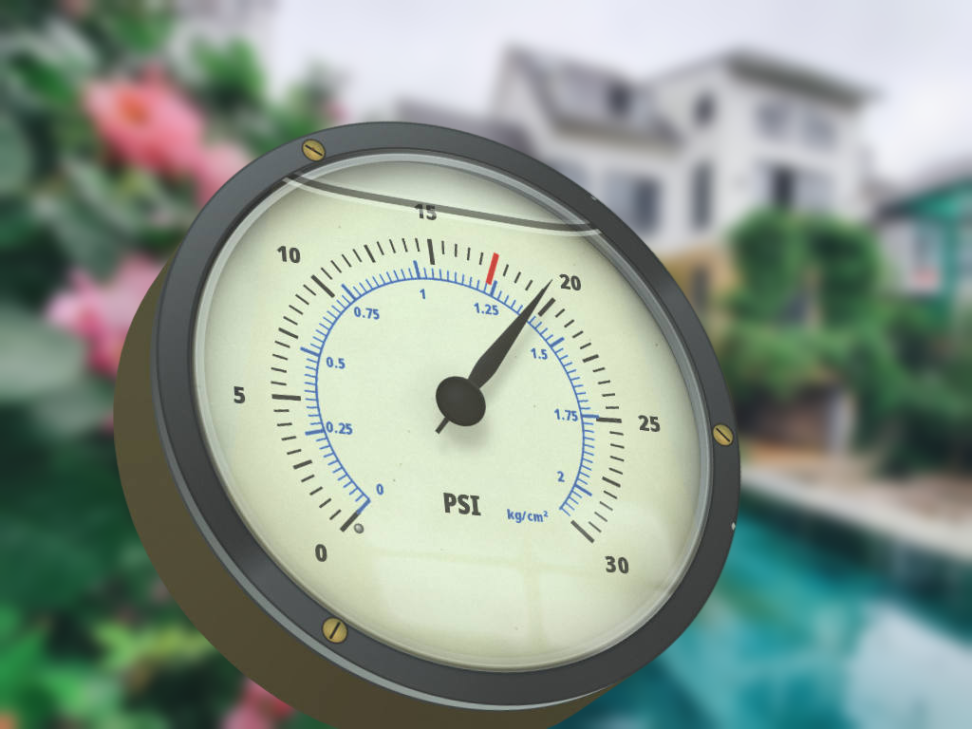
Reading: 19.5 psi
